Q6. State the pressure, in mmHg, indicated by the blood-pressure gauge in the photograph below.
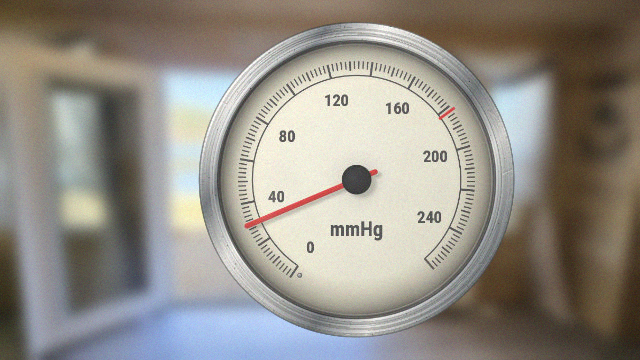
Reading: 30 mmHg
